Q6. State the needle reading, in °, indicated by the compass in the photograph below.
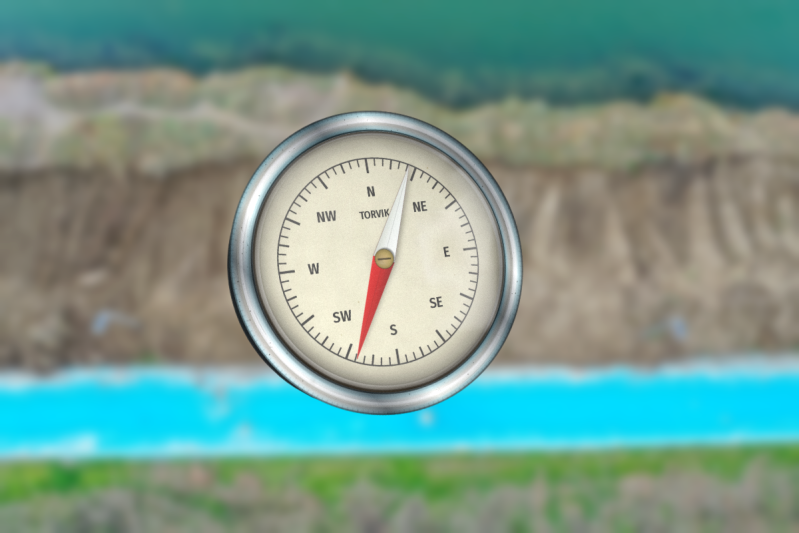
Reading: 205 °
